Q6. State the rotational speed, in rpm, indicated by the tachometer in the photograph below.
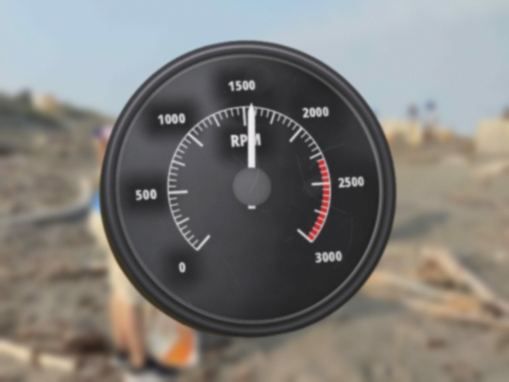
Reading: 1550 rpm
